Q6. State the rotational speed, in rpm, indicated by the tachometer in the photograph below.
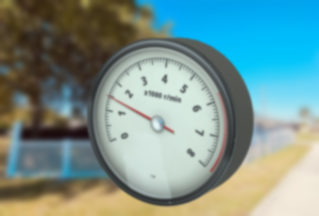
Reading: 1500 rpm
